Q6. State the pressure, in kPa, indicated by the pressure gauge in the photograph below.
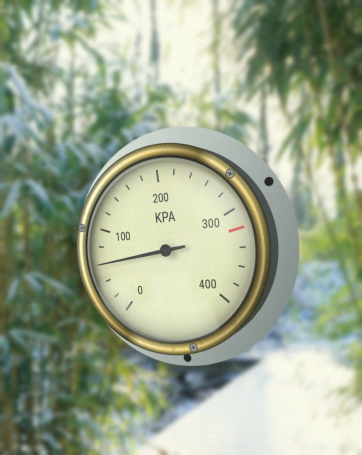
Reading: 60 kPa
